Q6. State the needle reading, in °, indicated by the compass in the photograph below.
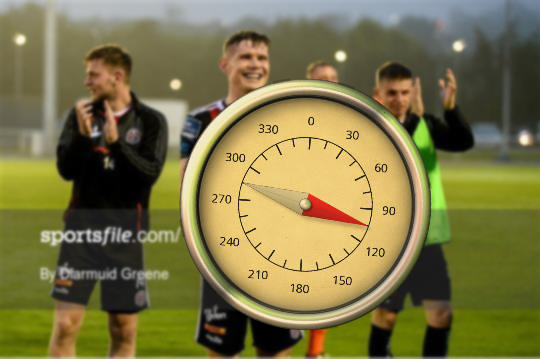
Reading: 105 °
